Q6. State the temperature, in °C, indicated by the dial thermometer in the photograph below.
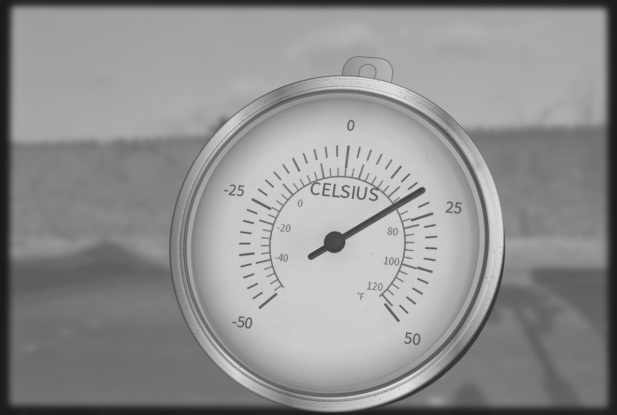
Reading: 20 °C
